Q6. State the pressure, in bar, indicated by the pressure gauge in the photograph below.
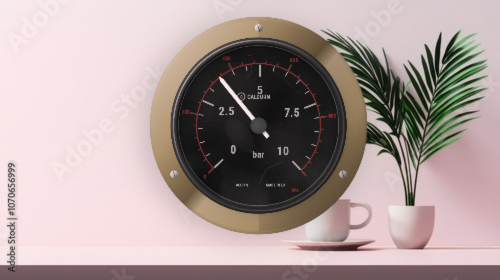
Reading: 3.5 bar
